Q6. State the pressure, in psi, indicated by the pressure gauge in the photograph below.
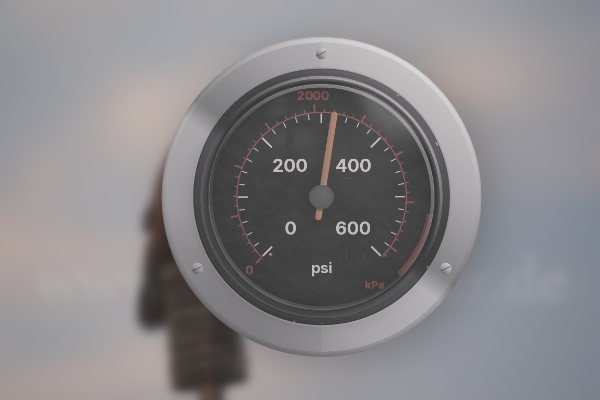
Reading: 320 psi
